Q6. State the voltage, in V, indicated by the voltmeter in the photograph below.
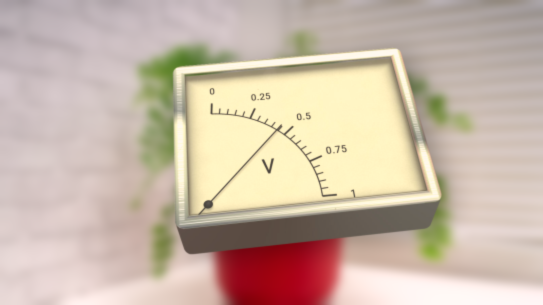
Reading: 0.45 V
